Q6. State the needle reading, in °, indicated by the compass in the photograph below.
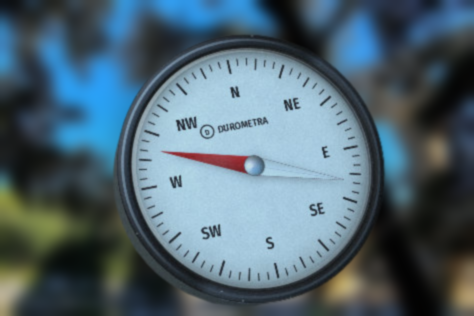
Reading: 290 °
